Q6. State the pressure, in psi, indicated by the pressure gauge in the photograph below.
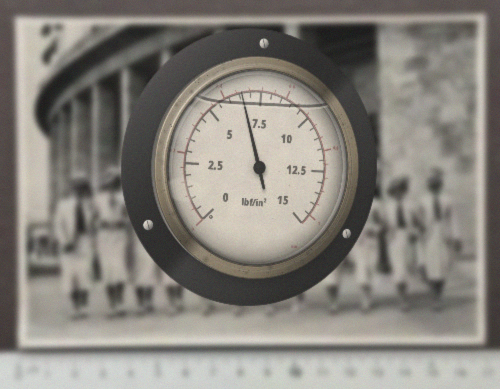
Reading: 6.5 psi
